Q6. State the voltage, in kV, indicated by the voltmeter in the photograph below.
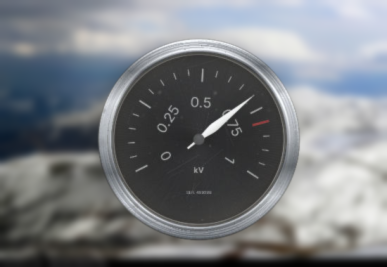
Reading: 0.7 kV
